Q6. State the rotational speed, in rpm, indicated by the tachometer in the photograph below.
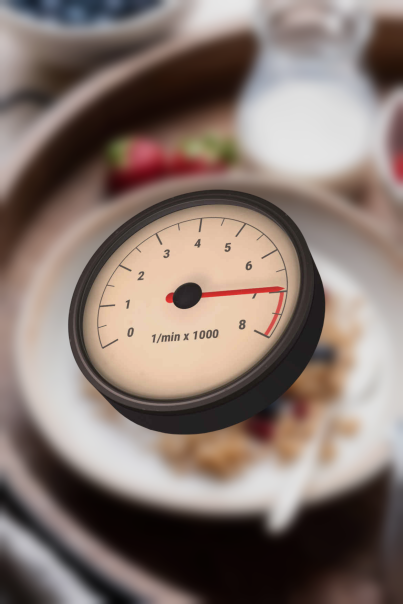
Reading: 7000 rpm
